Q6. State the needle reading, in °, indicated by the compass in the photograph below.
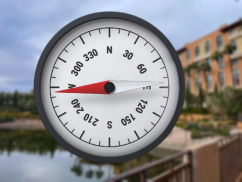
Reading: 265 °
